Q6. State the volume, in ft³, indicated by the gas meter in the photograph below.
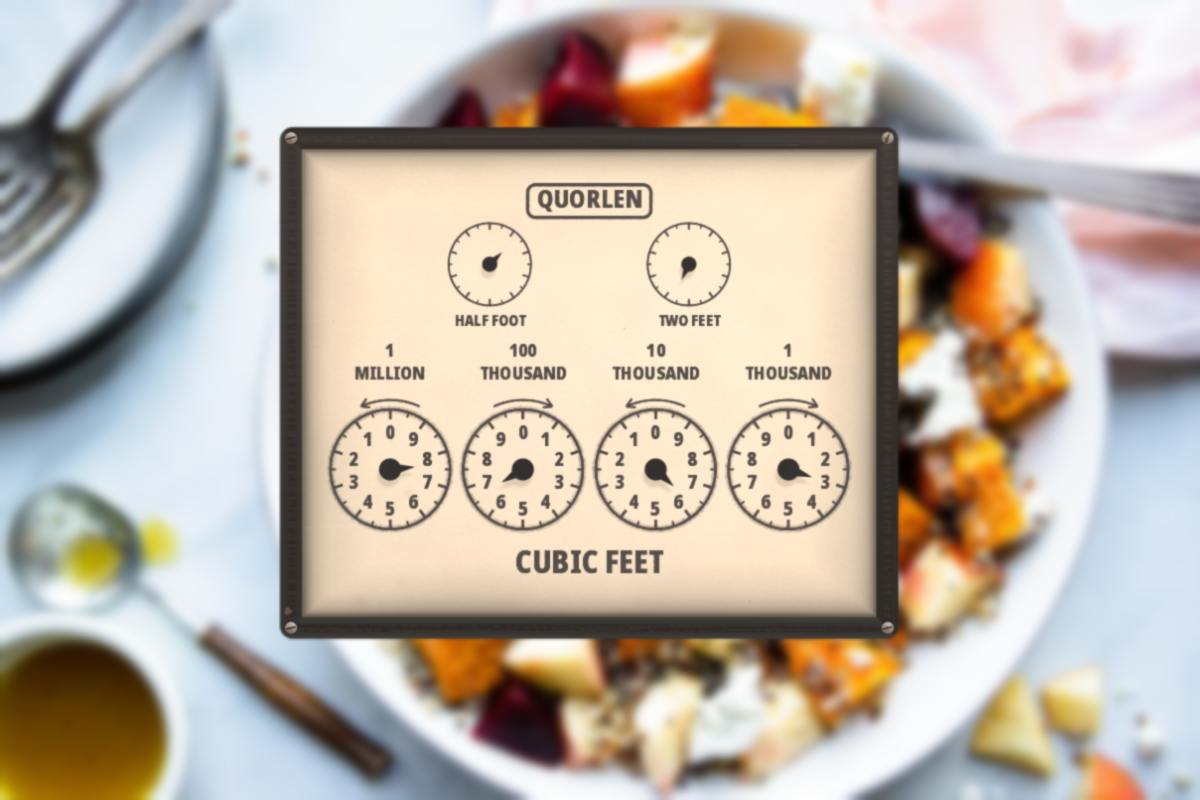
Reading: 766300 ft³
